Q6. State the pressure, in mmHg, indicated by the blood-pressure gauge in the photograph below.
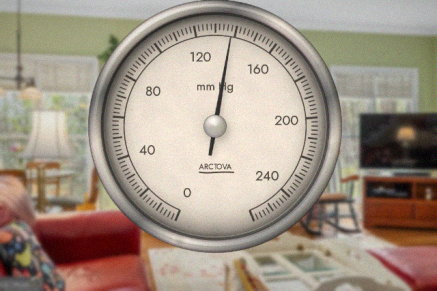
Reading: 138 mmHg
